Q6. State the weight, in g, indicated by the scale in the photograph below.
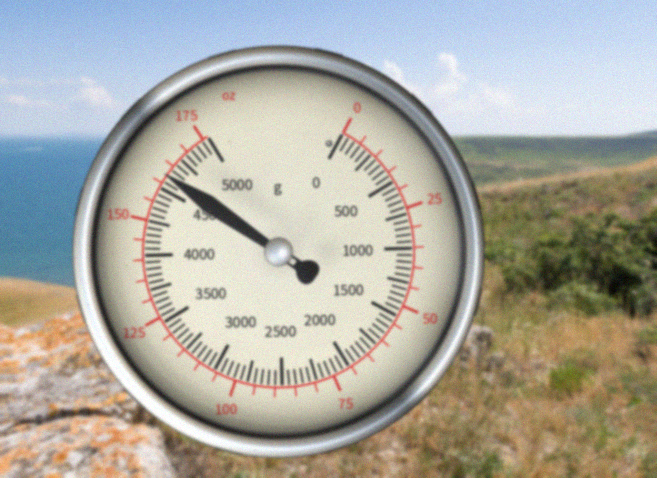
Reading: 4600 g
